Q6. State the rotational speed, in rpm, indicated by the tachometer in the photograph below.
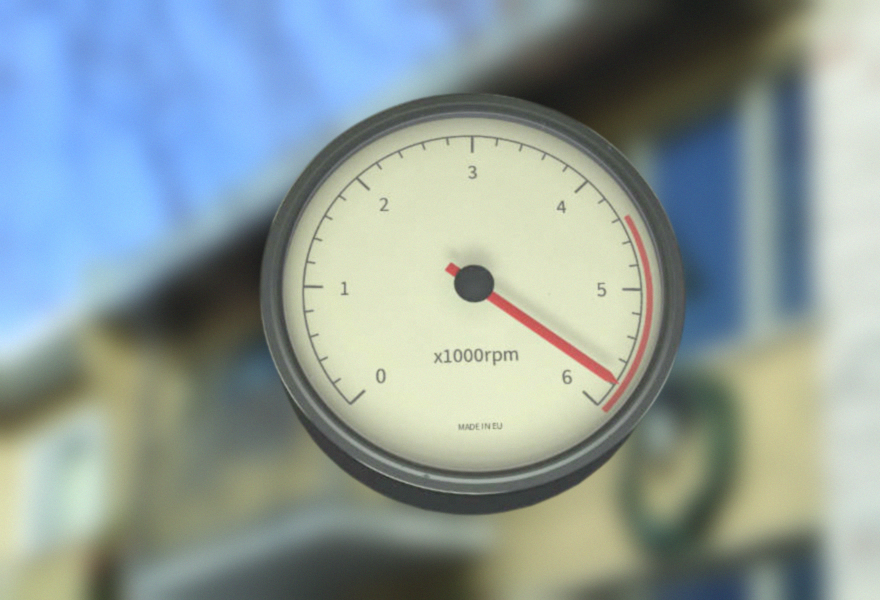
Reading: 5800 rpm
